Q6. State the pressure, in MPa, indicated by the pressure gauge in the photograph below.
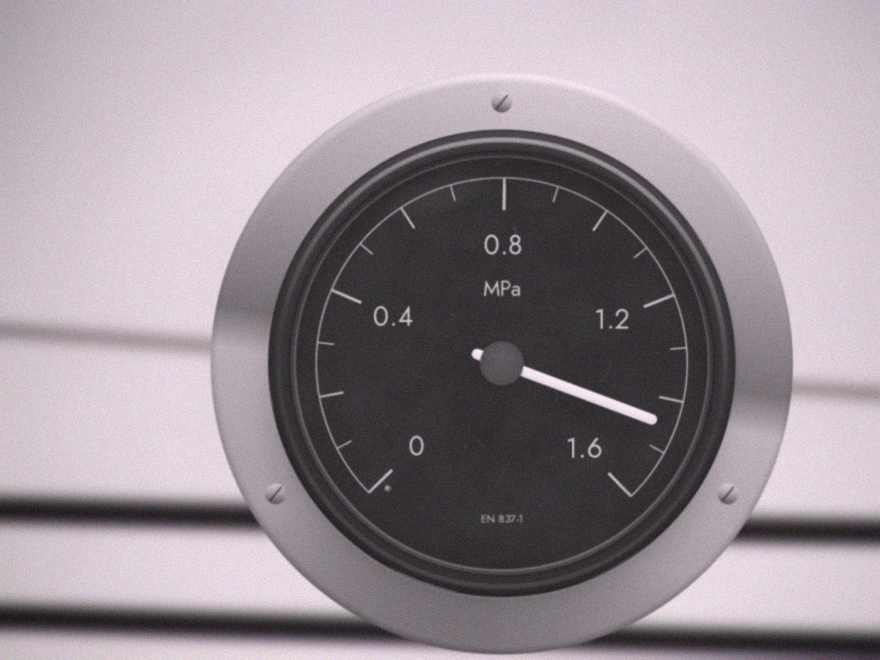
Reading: 1.45 MPa
